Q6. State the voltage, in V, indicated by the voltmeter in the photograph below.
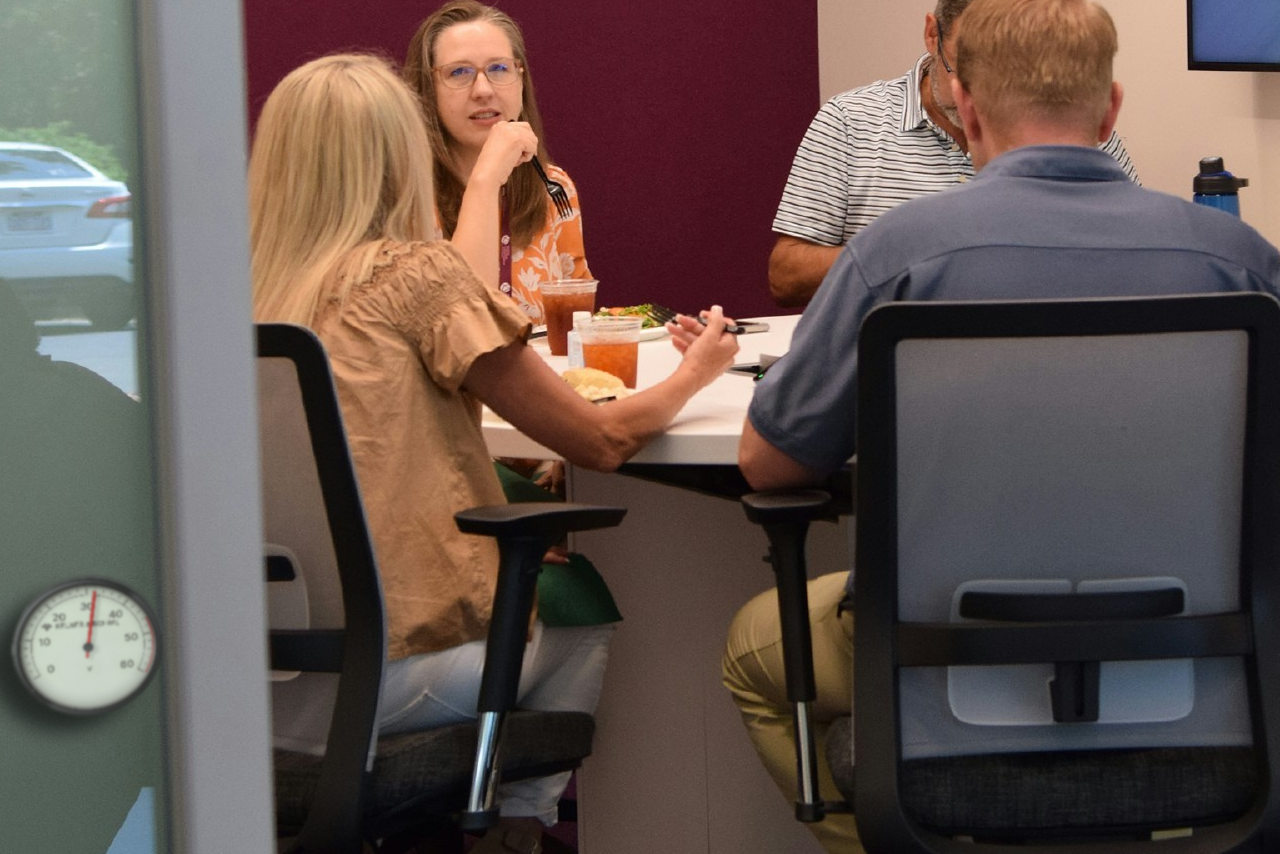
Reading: 32 V
